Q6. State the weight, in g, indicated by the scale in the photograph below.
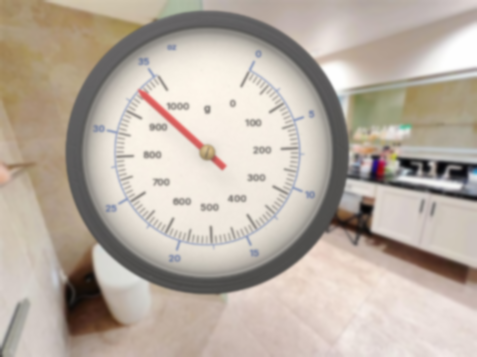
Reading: 950 g
